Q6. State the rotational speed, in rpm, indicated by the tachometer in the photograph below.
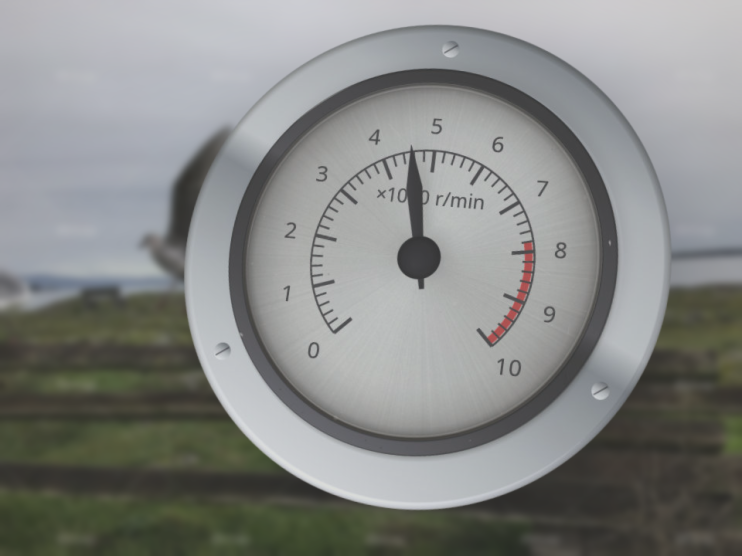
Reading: 4600 rpm
